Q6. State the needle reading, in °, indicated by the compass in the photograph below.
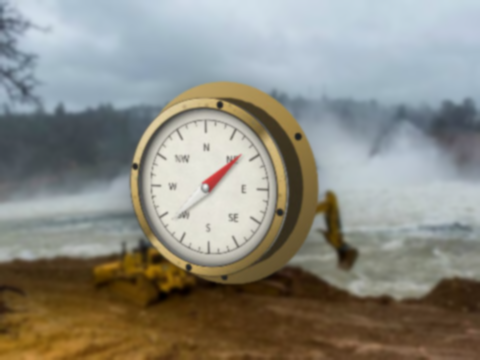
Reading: 50 °
